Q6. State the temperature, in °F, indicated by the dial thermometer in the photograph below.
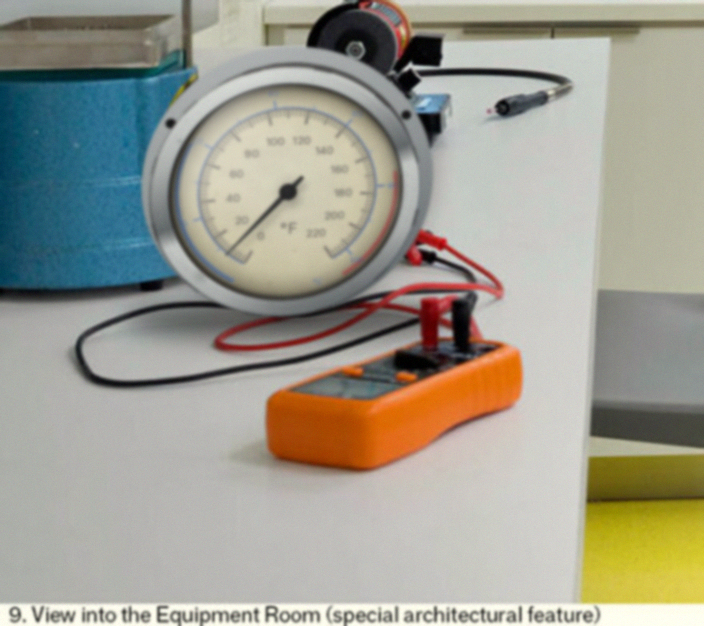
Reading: 10 °F
